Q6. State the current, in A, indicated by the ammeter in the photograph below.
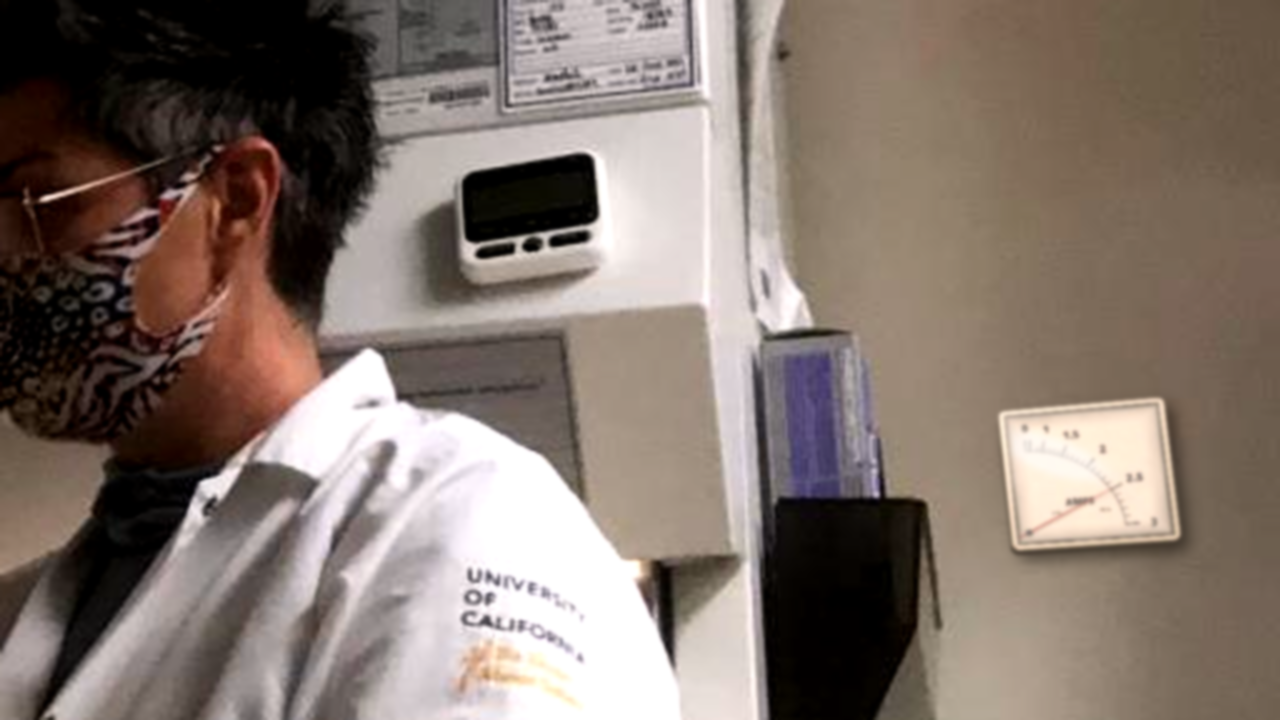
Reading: 2.5 A
